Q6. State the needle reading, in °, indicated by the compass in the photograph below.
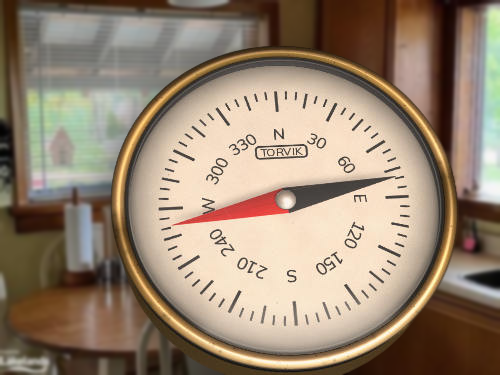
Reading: 260 °
